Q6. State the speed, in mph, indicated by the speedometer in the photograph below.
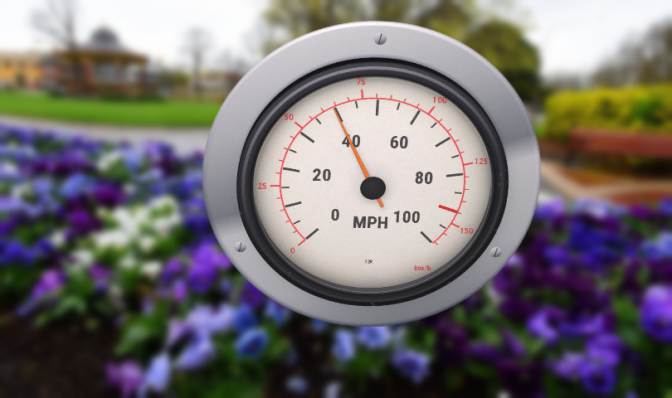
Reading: 40 mph
